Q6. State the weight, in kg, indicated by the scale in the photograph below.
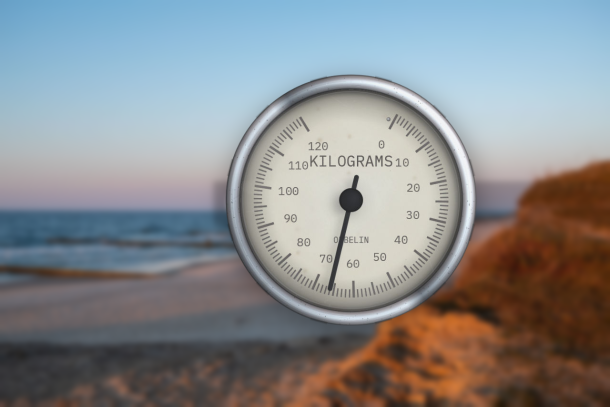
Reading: 66 kg
